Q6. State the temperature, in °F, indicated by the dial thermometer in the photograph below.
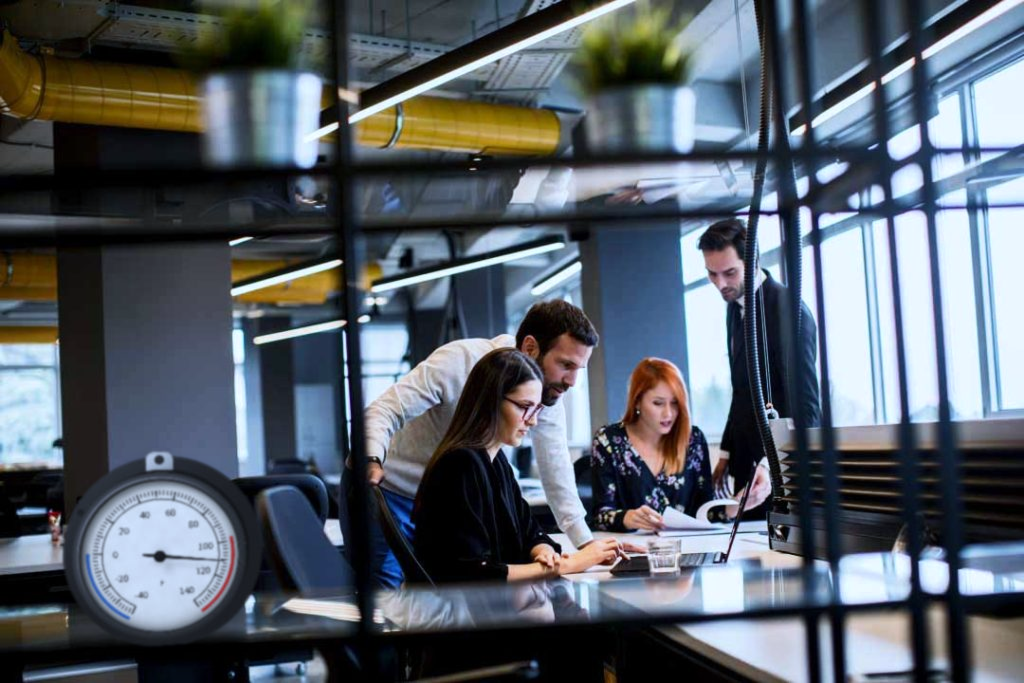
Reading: 110 °F
